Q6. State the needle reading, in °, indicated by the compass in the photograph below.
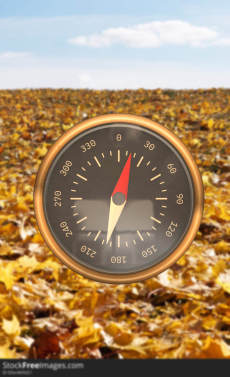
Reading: 15 °
